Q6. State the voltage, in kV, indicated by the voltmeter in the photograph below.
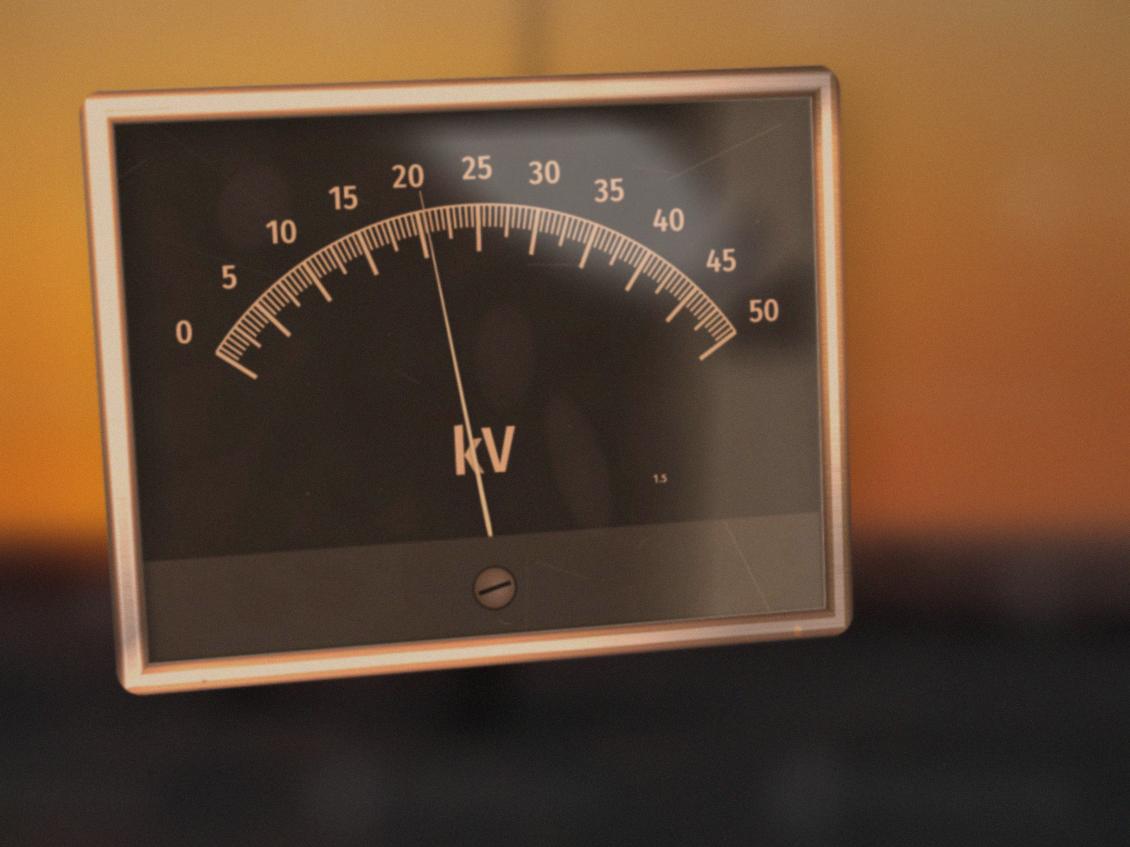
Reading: 20.5 kV
